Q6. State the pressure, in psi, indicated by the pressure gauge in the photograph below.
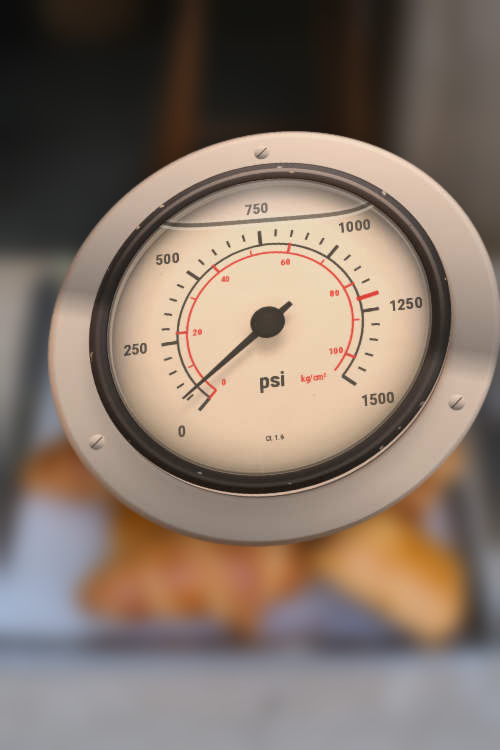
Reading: 50 psi
